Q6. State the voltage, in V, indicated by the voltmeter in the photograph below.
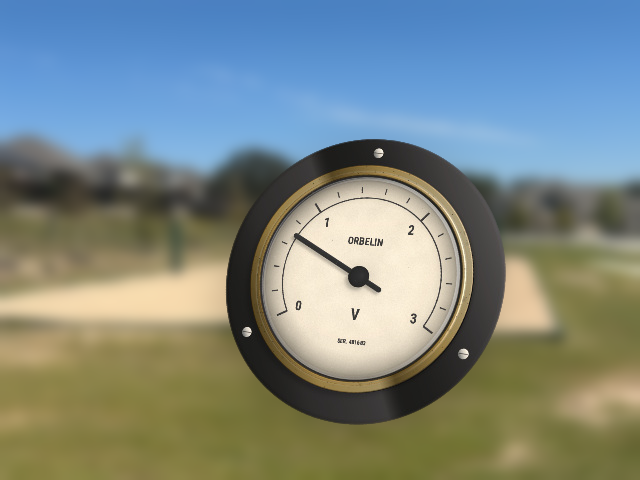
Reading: 0.7 V
